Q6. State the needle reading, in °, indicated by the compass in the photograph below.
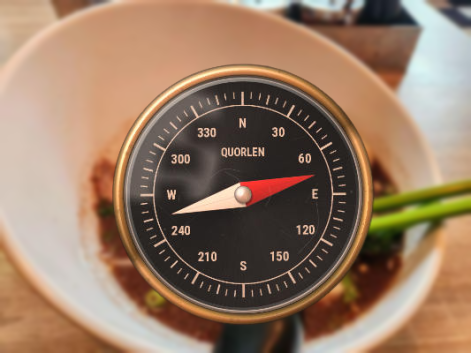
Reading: 75 °
